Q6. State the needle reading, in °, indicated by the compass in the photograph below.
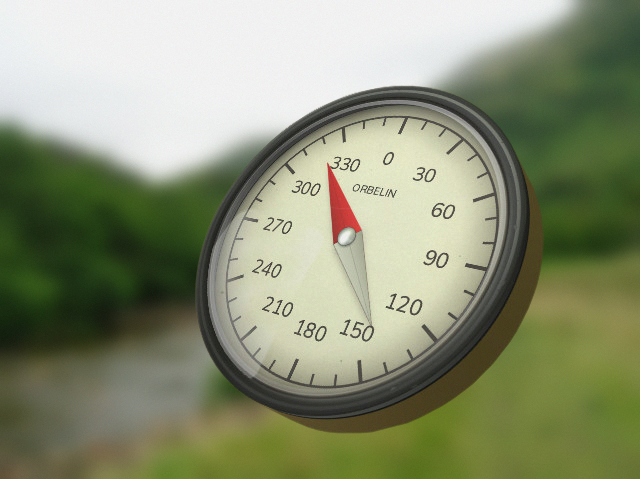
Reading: 320 °
